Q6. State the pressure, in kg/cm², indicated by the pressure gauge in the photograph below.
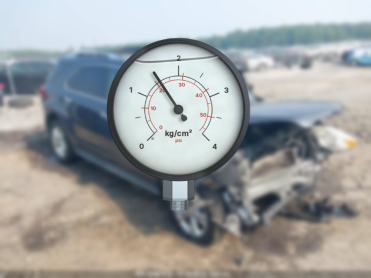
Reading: 1.5 kg/cm²
